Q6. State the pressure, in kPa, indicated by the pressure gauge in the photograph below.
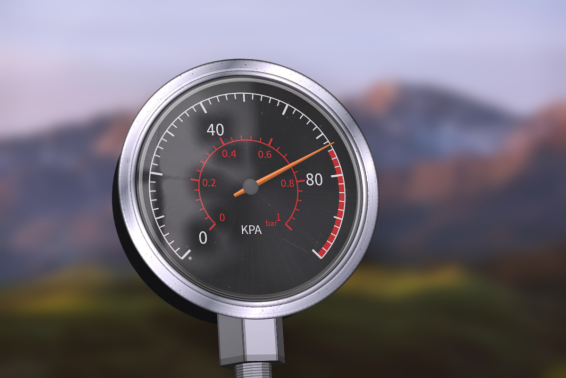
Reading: 73 kPa
